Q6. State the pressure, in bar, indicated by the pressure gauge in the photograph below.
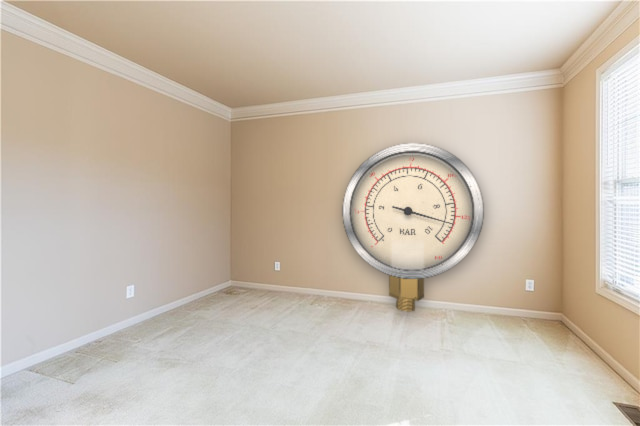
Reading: 9 bar
